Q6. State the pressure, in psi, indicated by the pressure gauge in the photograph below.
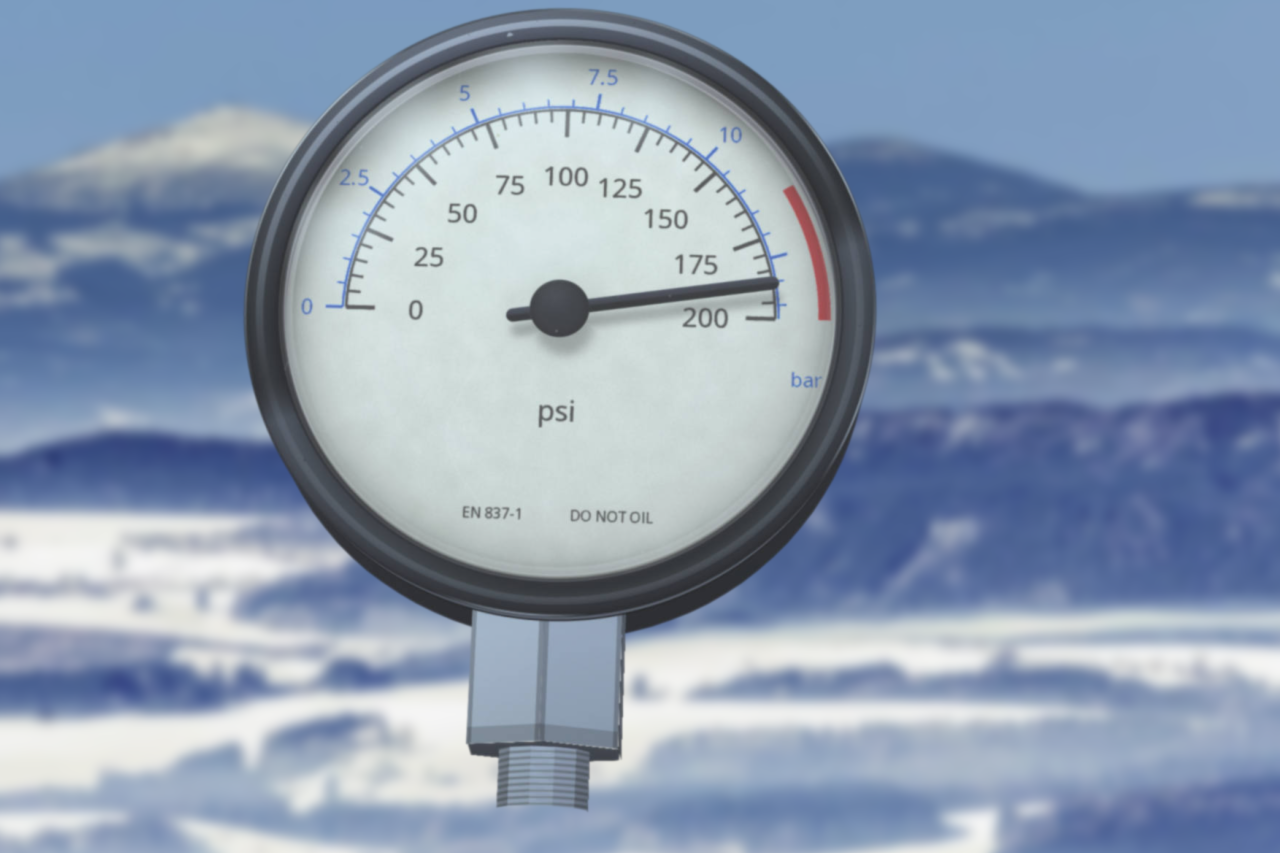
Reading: 190 psi
